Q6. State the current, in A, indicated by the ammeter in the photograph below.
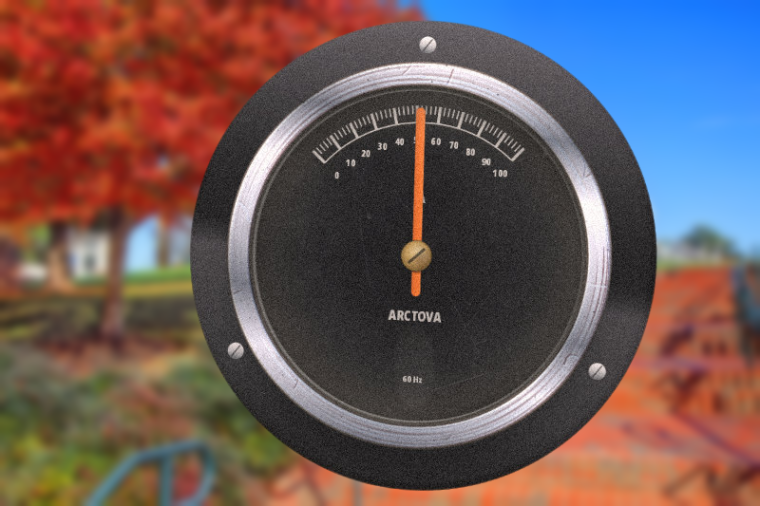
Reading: 52 A
